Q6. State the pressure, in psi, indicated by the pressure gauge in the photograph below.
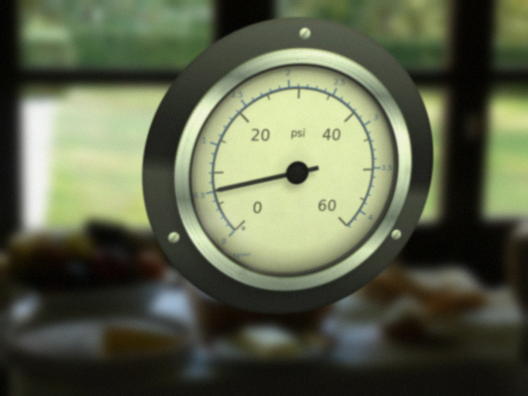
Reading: 7.5 psi
